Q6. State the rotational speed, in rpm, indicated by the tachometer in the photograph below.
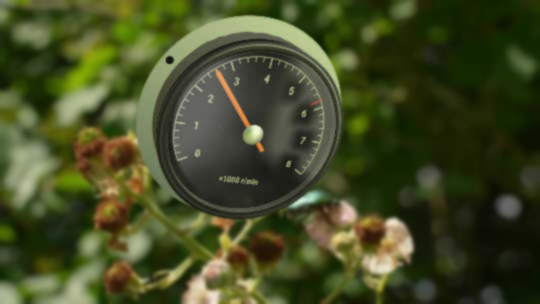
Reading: 2600 rpm
